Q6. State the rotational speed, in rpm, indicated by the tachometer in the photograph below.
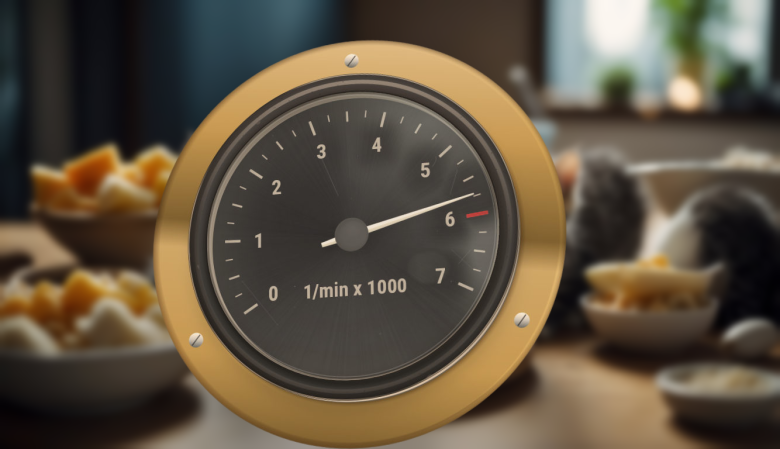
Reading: 5750 rpm
